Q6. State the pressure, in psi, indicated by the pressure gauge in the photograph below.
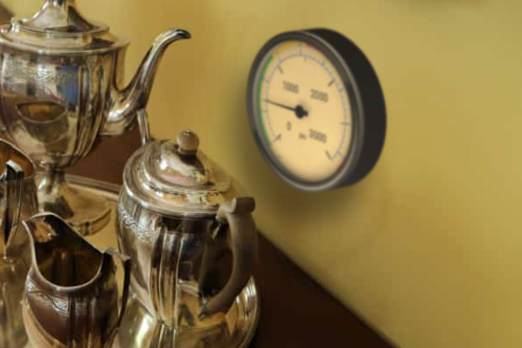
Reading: 500 psi
